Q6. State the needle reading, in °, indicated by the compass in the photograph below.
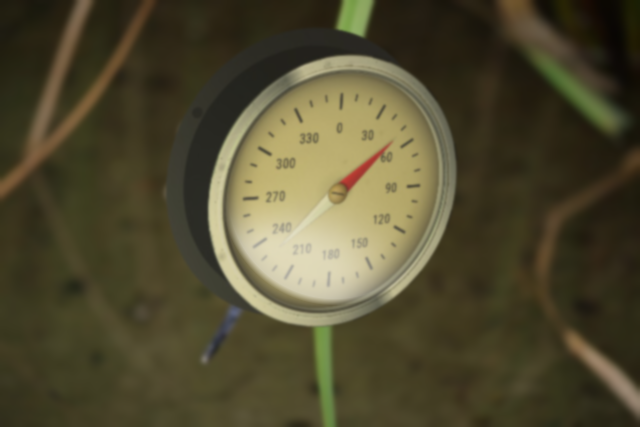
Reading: 50 °
